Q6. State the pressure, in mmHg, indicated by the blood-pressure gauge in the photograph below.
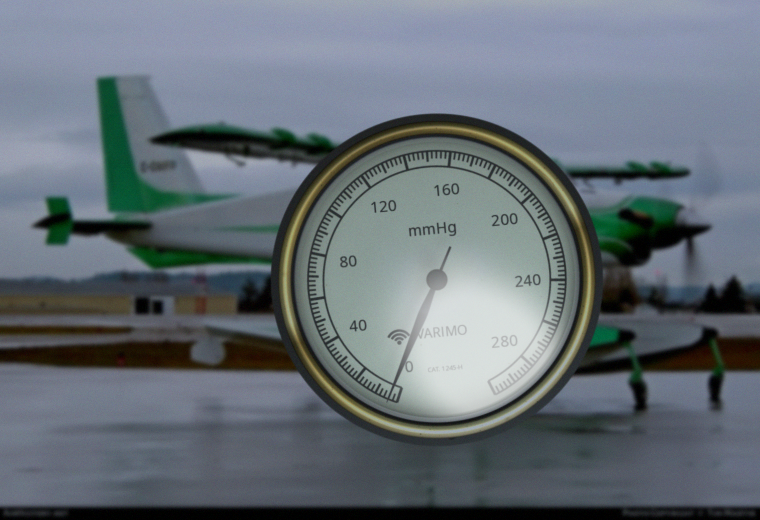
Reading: 4 mmHg
